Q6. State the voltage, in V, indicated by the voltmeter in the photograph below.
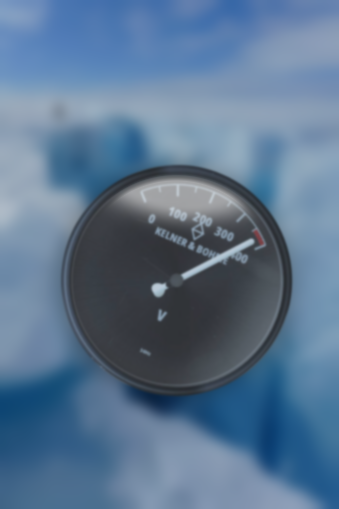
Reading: 375 V
